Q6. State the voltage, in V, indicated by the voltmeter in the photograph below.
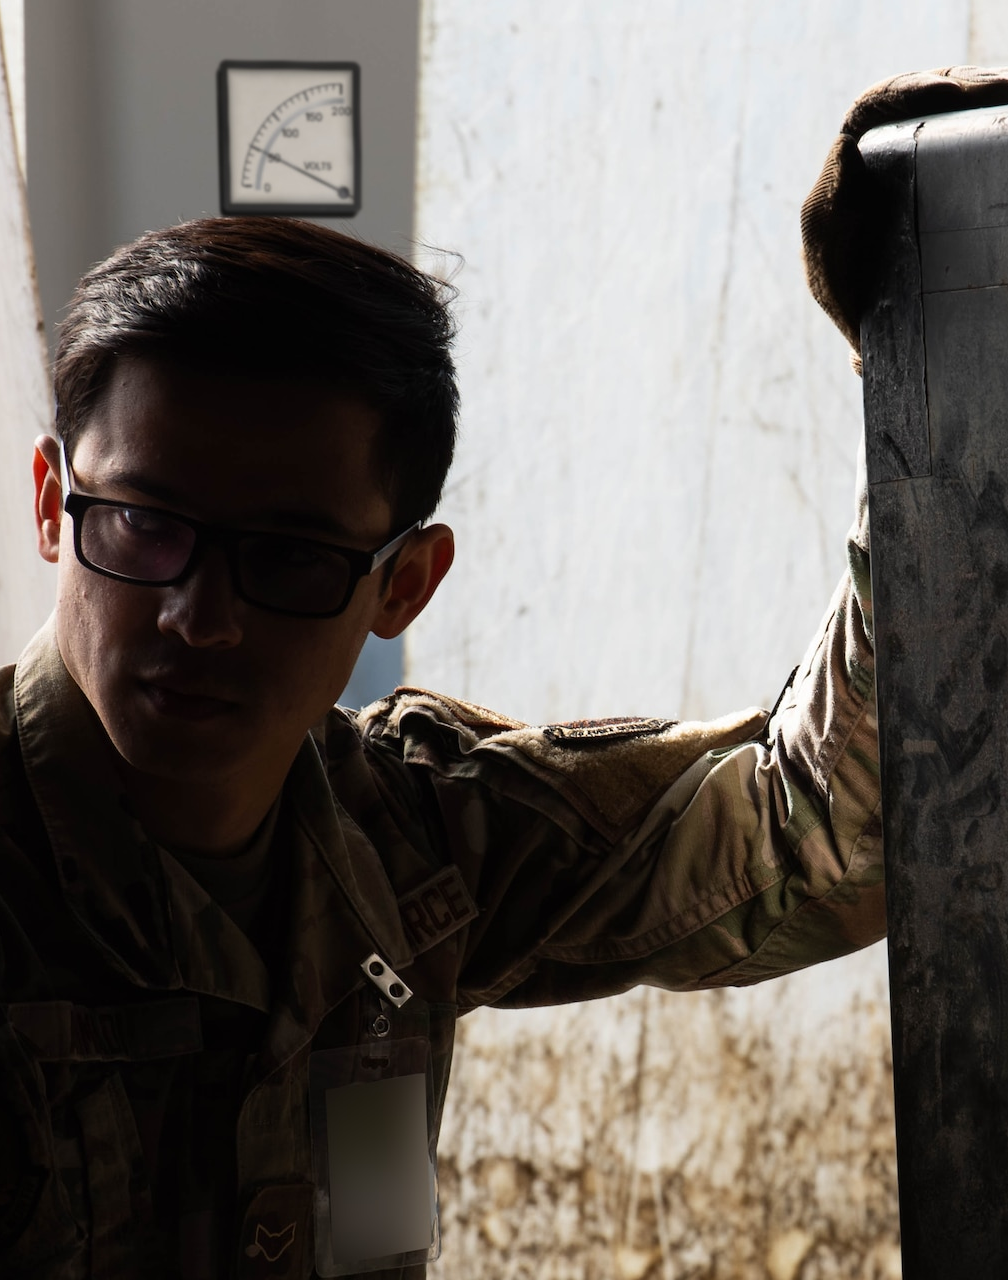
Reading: 50 V
